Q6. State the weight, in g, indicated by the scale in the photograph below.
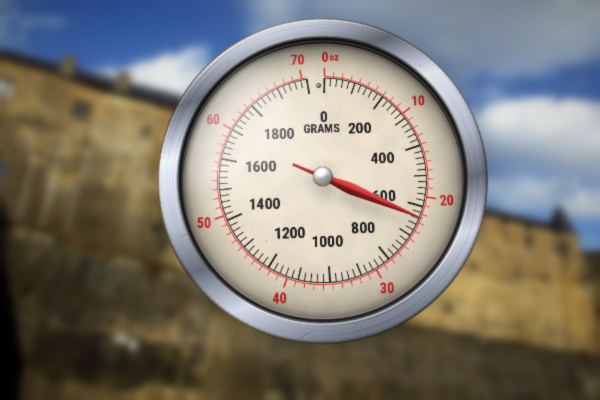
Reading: 640 g
